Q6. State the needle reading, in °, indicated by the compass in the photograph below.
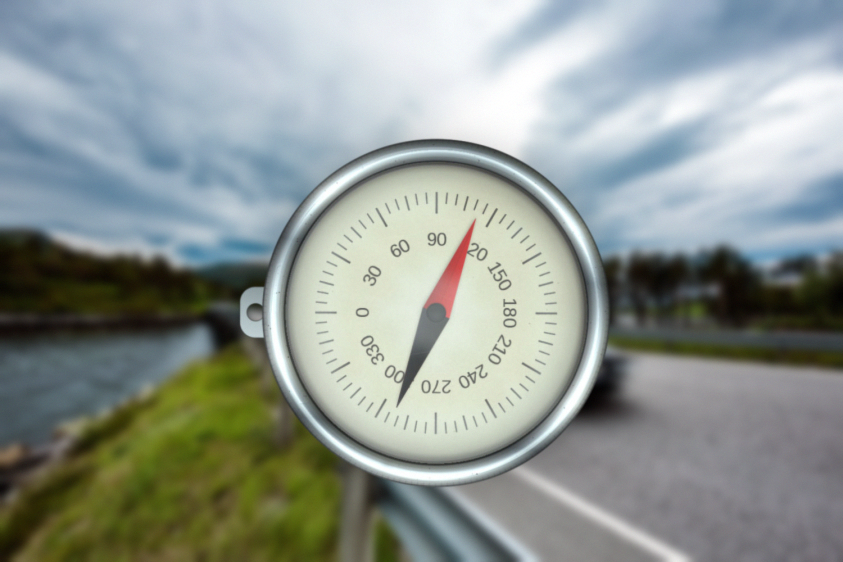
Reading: 112.5 °
